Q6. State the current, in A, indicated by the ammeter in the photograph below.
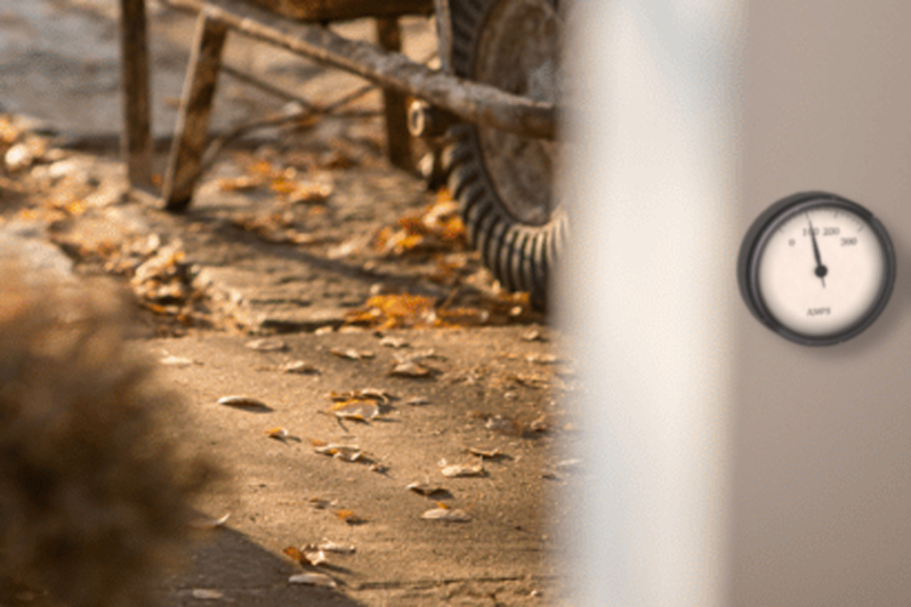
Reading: 100 A
